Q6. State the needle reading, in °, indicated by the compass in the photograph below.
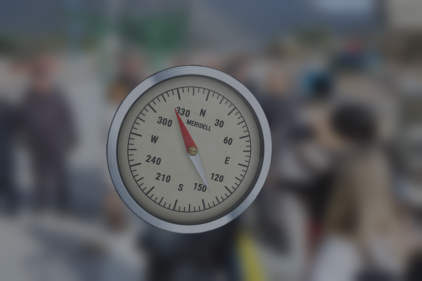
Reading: 320 °
